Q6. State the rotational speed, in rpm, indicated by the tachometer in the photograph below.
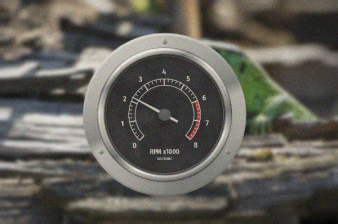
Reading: 2200 rpm
